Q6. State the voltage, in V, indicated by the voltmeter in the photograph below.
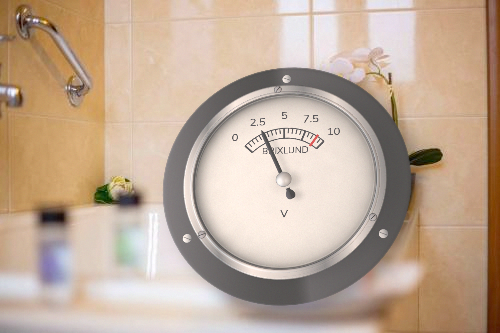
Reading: 2.5 V
